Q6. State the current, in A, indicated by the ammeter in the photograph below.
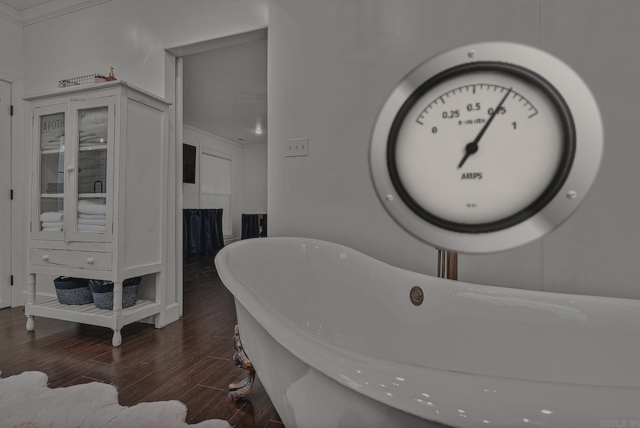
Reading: 0.75 A
